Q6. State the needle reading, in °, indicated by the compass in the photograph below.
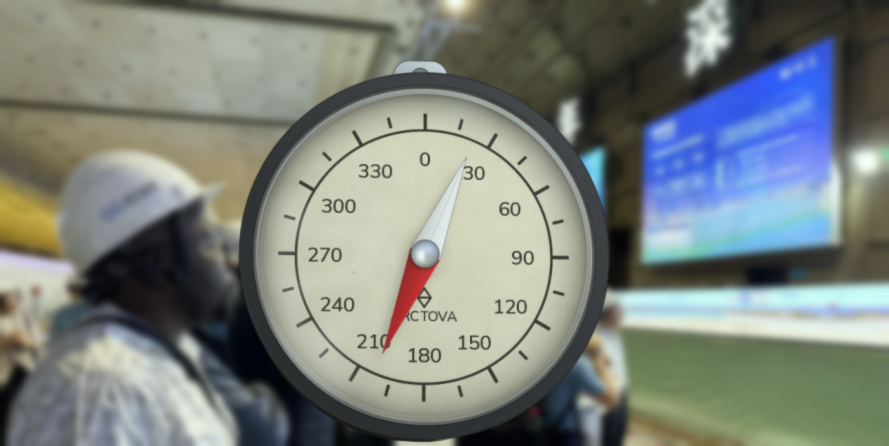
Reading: 202.5 °
